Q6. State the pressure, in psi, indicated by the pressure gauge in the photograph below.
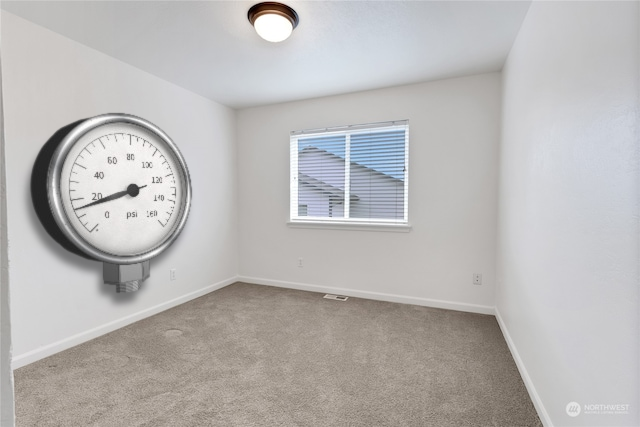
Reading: 15 psi
